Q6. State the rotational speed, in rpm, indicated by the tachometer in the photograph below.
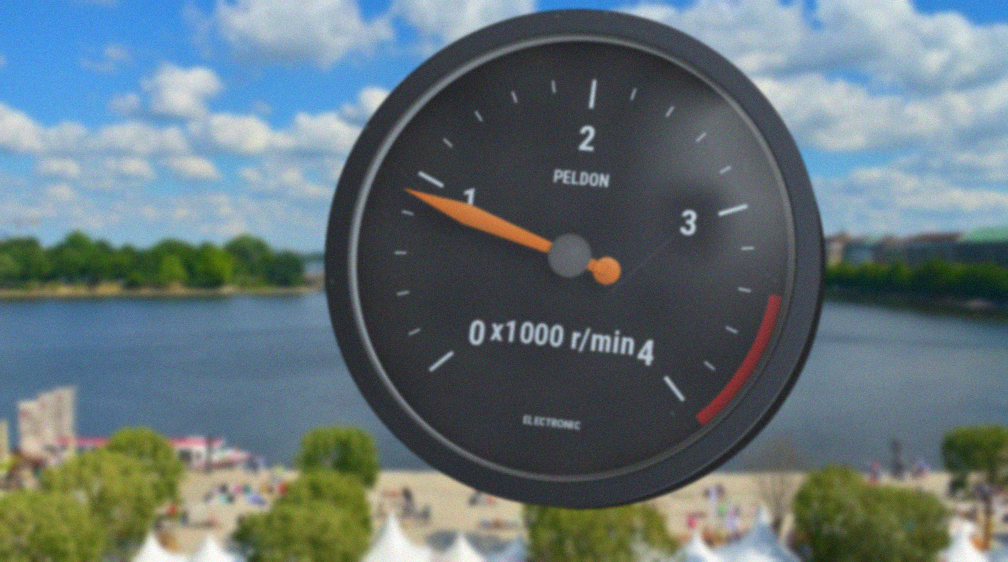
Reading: 900 rpm
